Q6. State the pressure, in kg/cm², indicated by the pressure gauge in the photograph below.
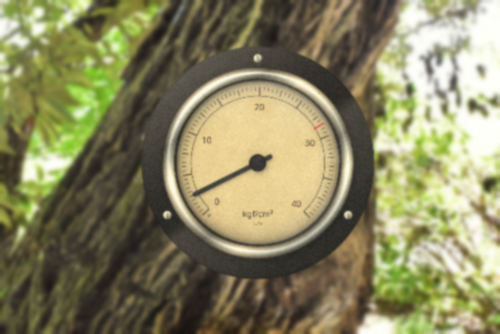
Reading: 2.5 kg/cm²
